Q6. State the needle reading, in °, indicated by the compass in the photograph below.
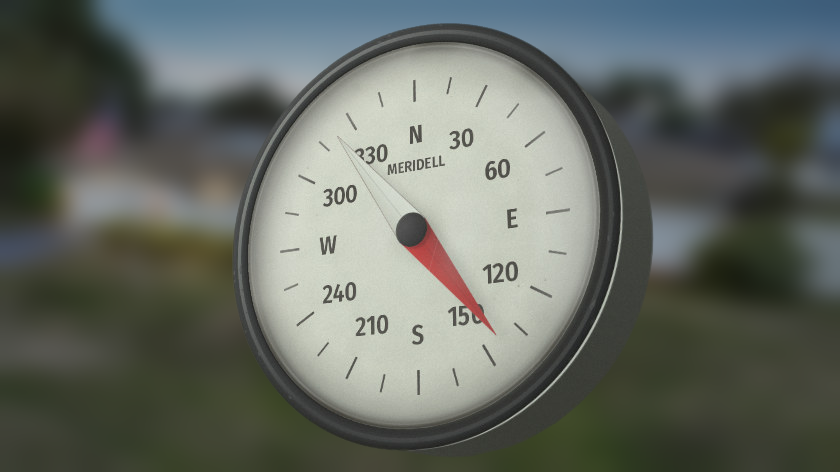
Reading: 142.5 °
